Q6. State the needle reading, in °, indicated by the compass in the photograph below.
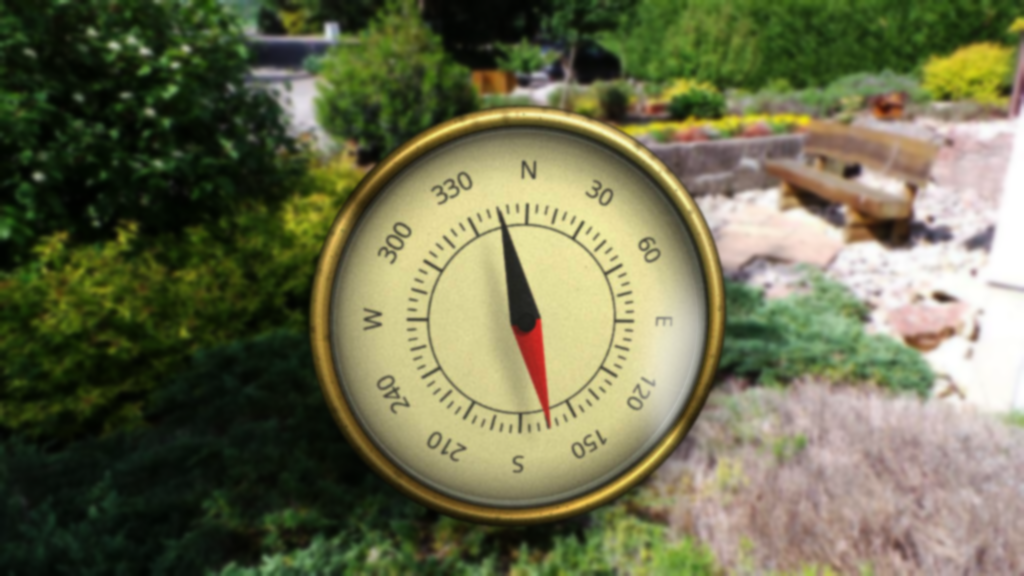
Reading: 165 °
